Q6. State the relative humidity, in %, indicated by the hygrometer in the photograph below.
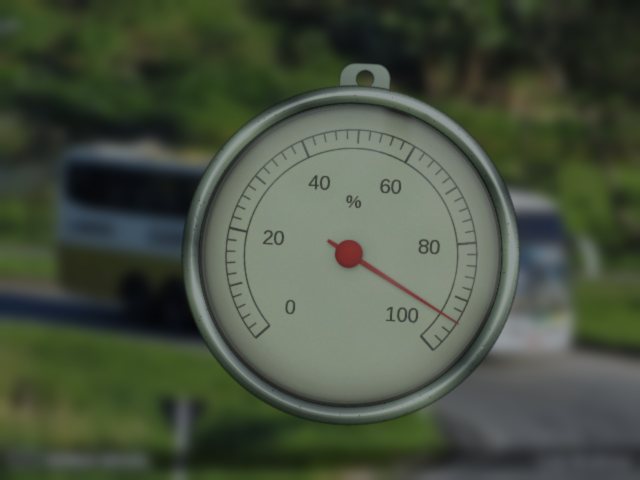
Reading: 94 %
